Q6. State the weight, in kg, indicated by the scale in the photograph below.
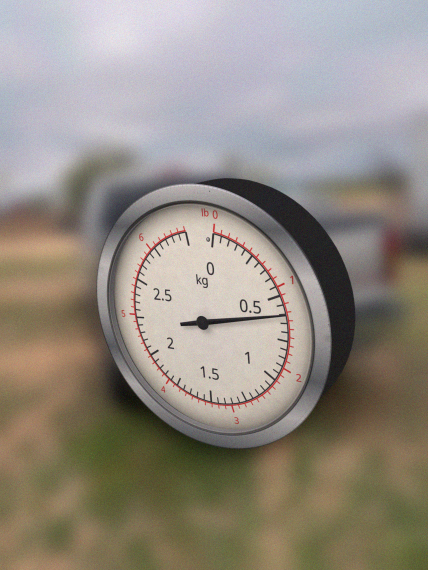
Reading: 0.6 kg
